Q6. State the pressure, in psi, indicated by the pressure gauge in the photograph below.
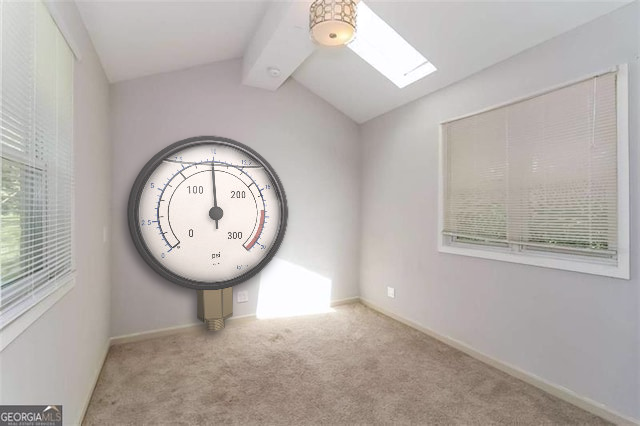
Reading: 140 psi
